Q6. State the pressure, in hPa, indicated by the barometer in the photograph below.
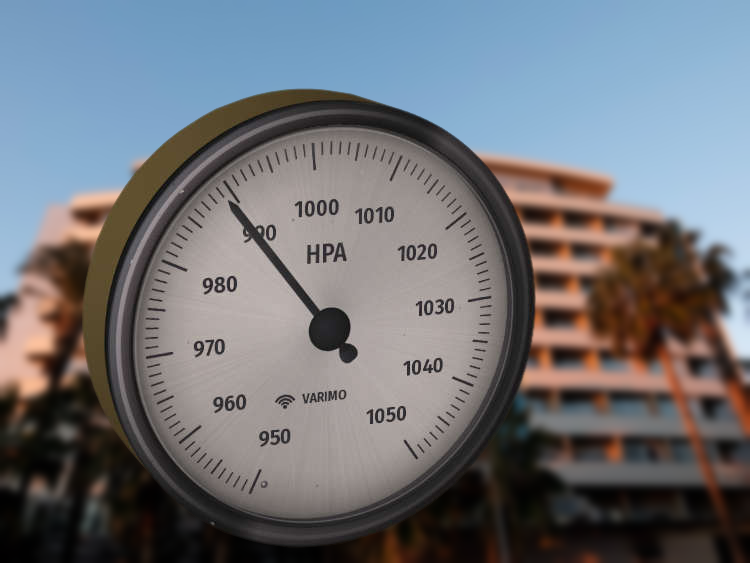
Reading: 989 hPa
